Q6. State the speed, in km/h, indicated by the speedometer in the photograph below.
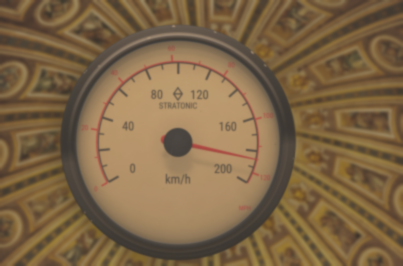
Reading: 185 km/h
